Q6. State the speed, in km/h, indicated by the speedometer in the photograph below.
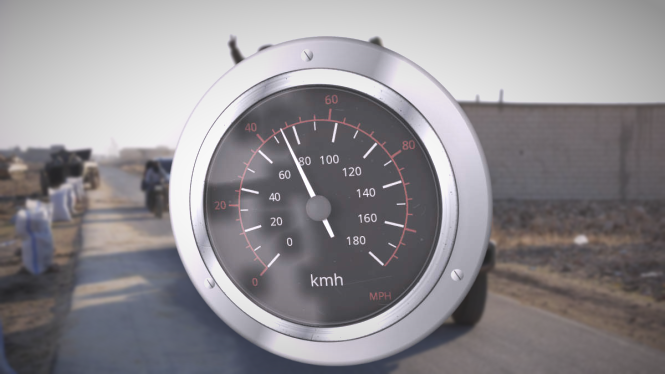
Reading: 75 km/h
